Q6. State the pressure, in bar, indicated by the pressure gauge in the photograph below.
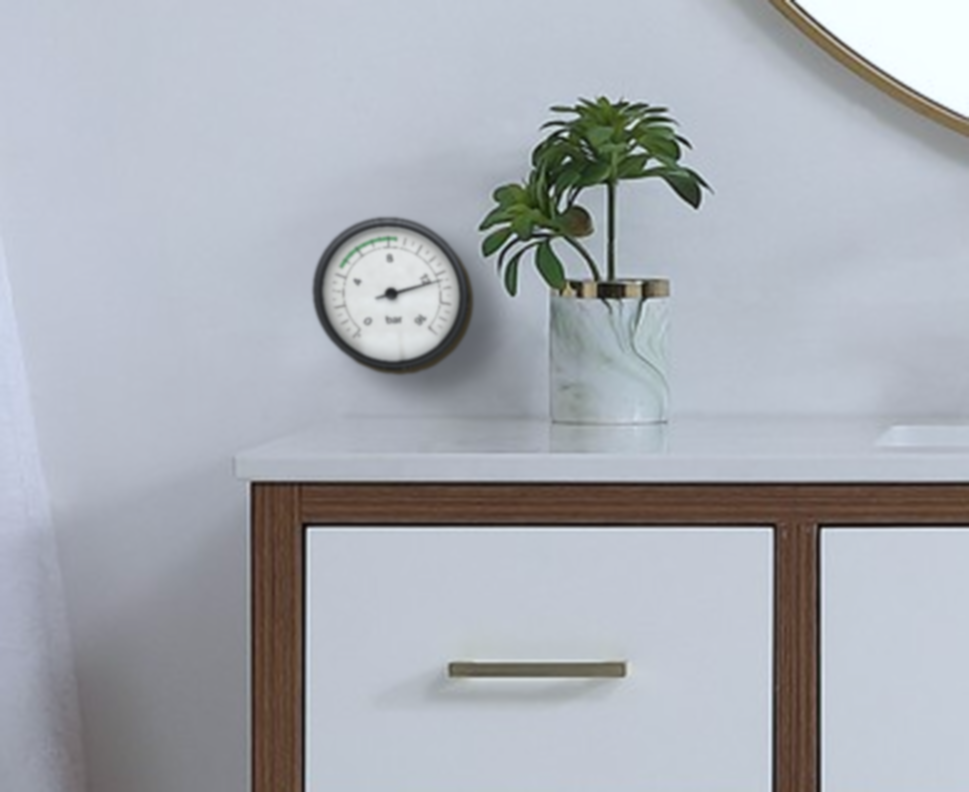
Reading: 12.5 bar
